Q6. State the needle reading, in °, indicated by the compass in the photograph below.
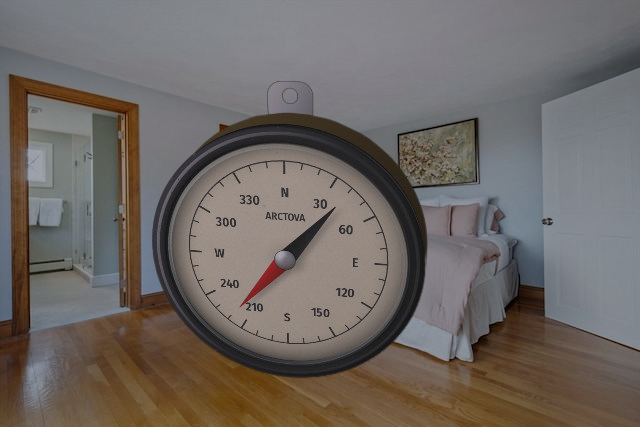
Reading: 220 °
